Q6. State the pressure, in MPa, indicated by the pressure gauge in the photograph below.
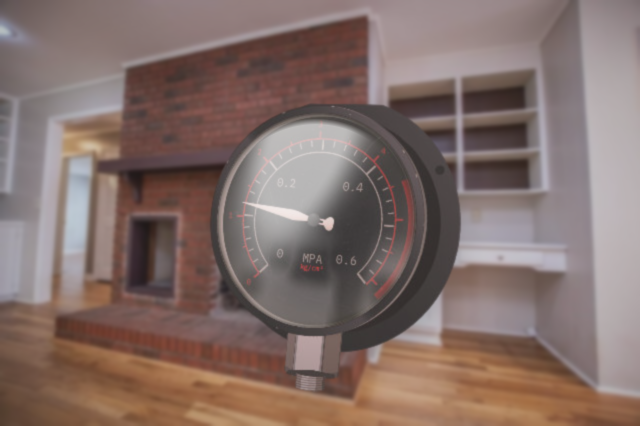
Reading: 0.12 MPa
